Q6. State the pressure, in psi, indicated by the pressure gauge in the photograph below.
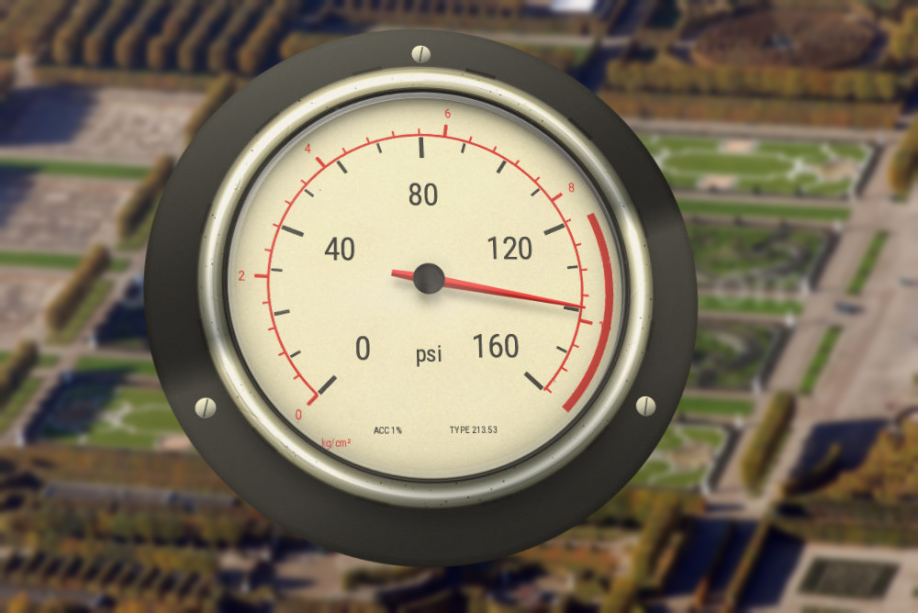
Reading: 140 psi
